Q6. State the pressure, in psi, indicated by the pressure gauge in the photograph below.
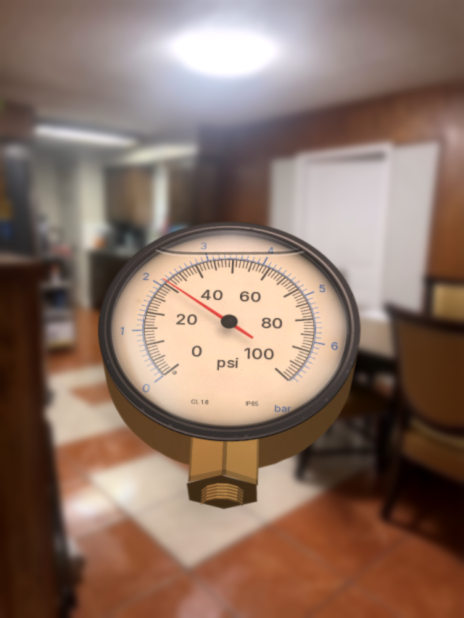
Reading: 30 psi
